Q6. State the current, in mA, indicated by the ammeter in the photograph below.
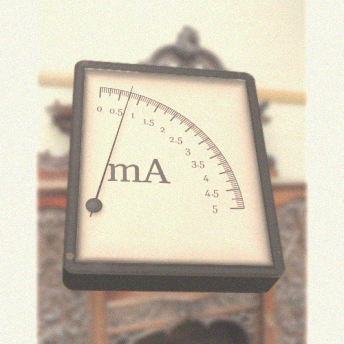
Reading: 0.75 mA
